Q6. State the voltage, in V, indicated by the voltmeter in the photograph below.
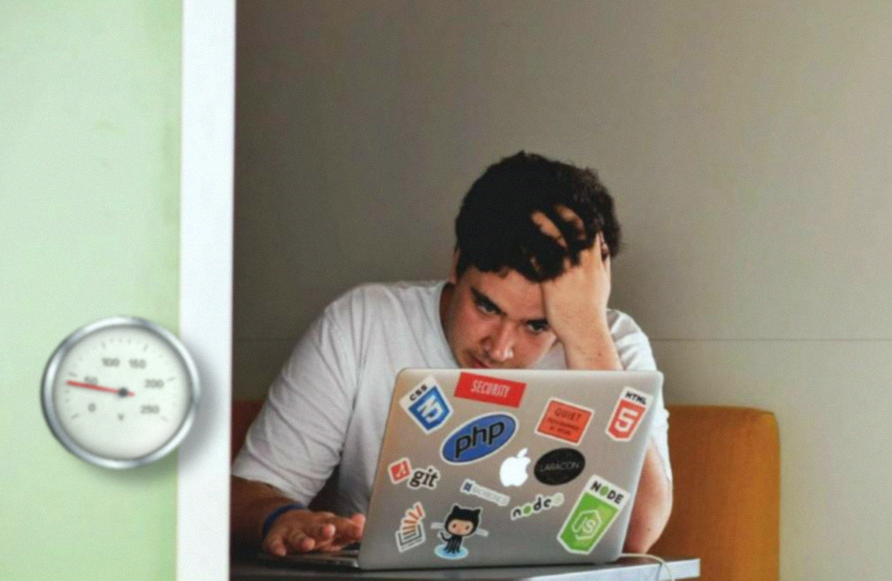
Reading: 40 V
